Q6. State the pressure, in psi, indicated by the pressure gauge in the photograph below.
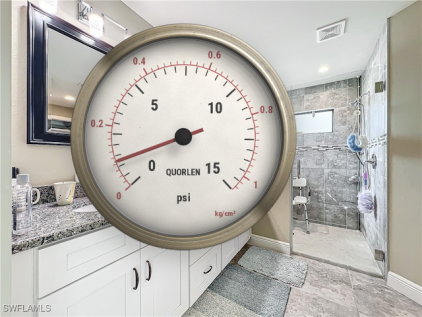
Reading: 1.25 psi
